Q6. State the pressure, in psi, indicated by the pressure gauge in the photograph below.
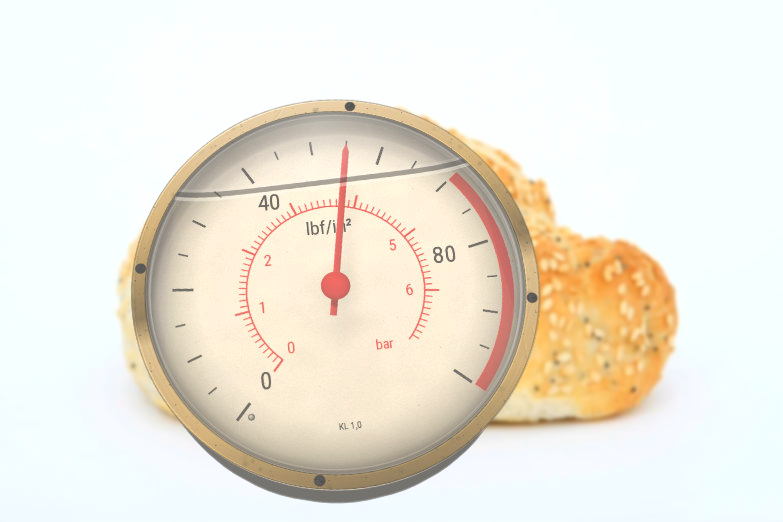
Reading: 55 psi
